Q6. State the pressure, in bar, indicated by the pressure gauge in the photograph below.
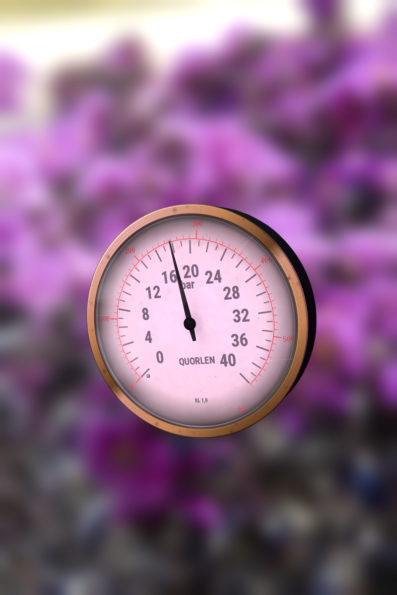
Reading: 18 bar
